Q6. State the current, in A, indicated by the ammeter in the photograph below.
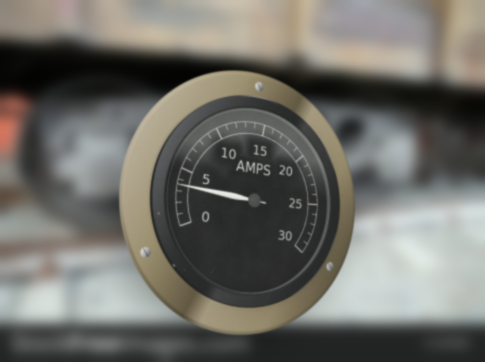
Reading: 3.5 A
